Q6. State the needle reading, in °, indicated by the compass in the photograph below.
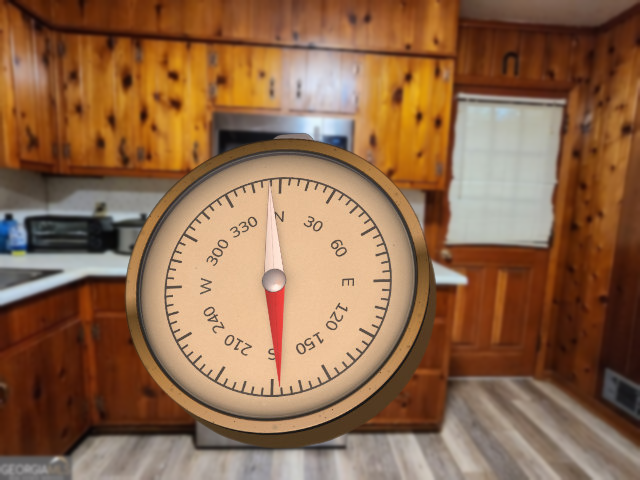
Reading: 175 °
